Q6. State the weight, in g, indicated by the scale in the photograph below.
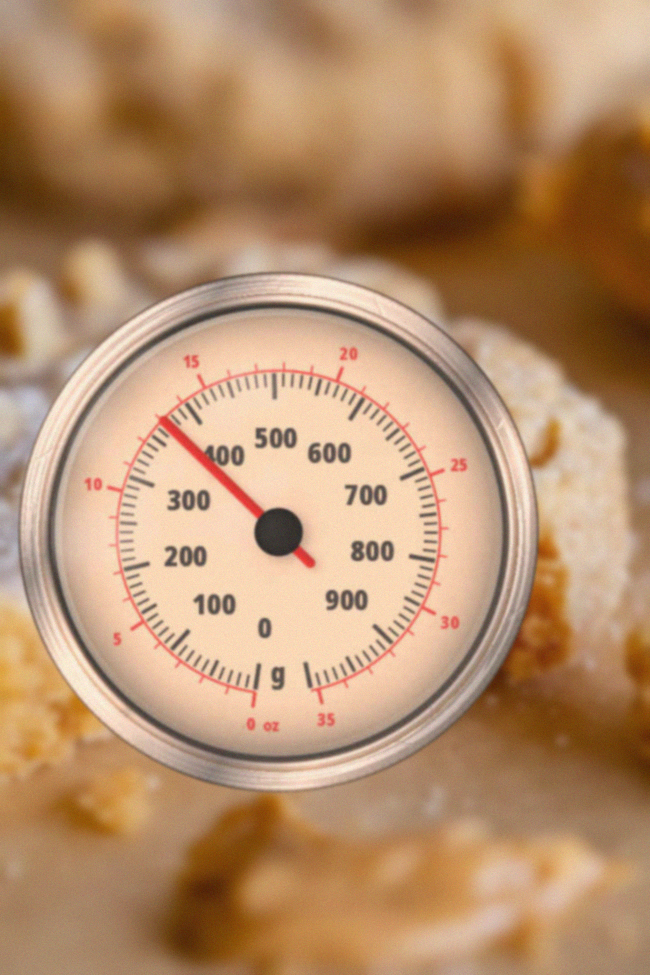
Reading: 370 g
